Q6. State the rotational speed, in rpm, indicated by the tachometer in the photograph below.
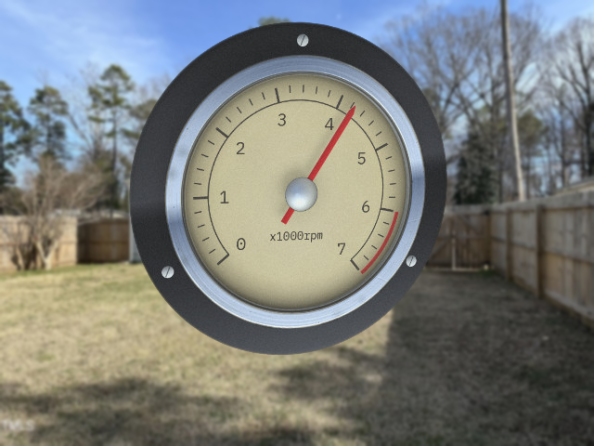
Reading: 4200 rpm
